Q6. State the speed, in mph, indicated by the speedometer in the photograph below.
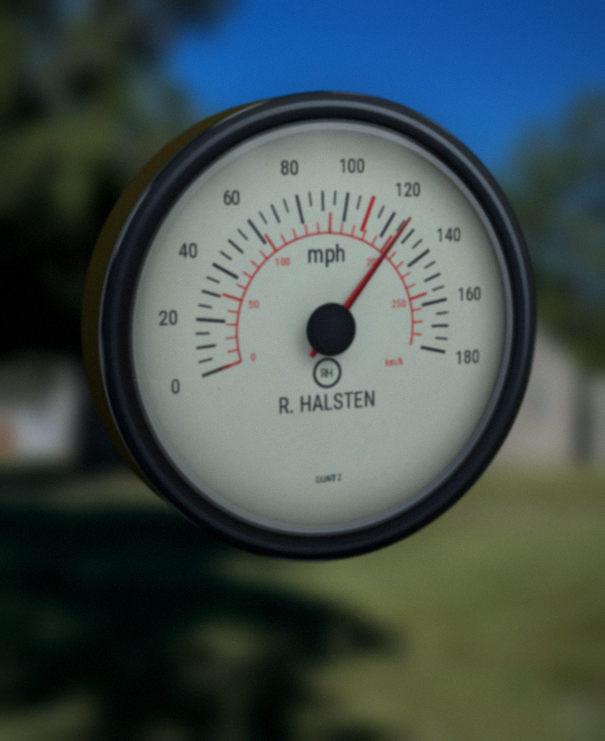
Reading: 125 mph
